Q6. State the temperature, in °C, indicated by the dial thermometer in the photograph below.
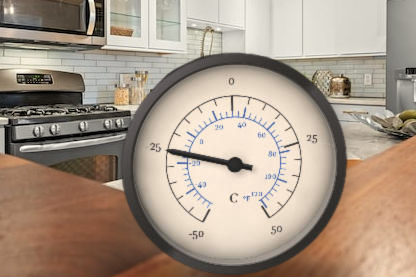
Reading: -25 °C
